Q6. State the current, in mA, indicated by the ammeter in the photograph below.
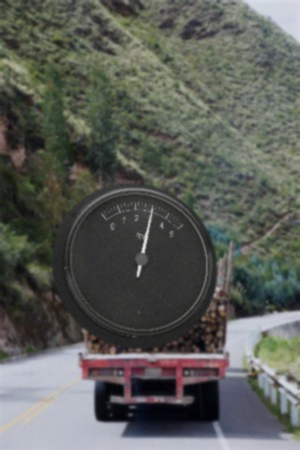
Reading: 3 mA
